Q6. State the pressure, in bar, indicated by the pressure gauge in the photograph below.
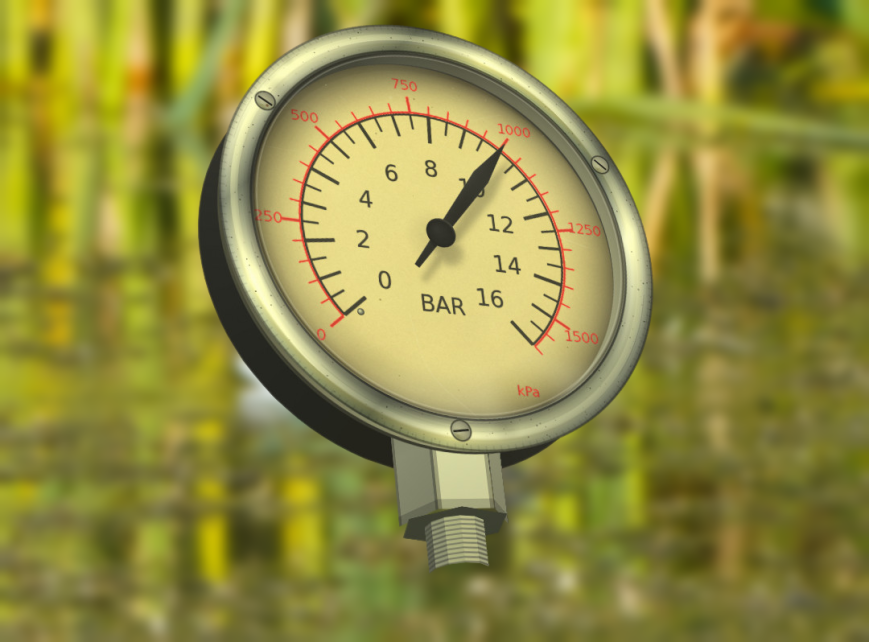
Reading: 10 bar
